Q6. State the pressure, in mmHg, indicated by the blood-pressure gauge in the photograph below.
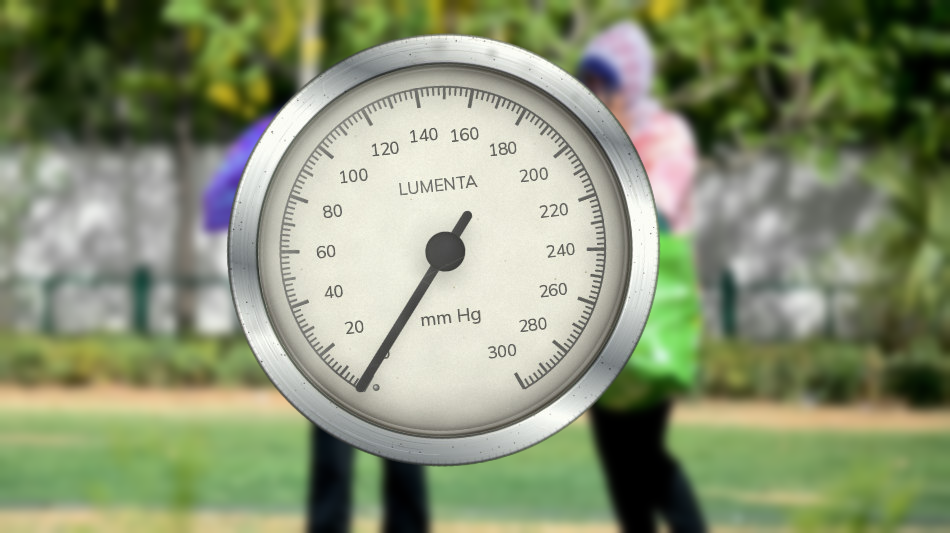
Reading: 2 mmHg
